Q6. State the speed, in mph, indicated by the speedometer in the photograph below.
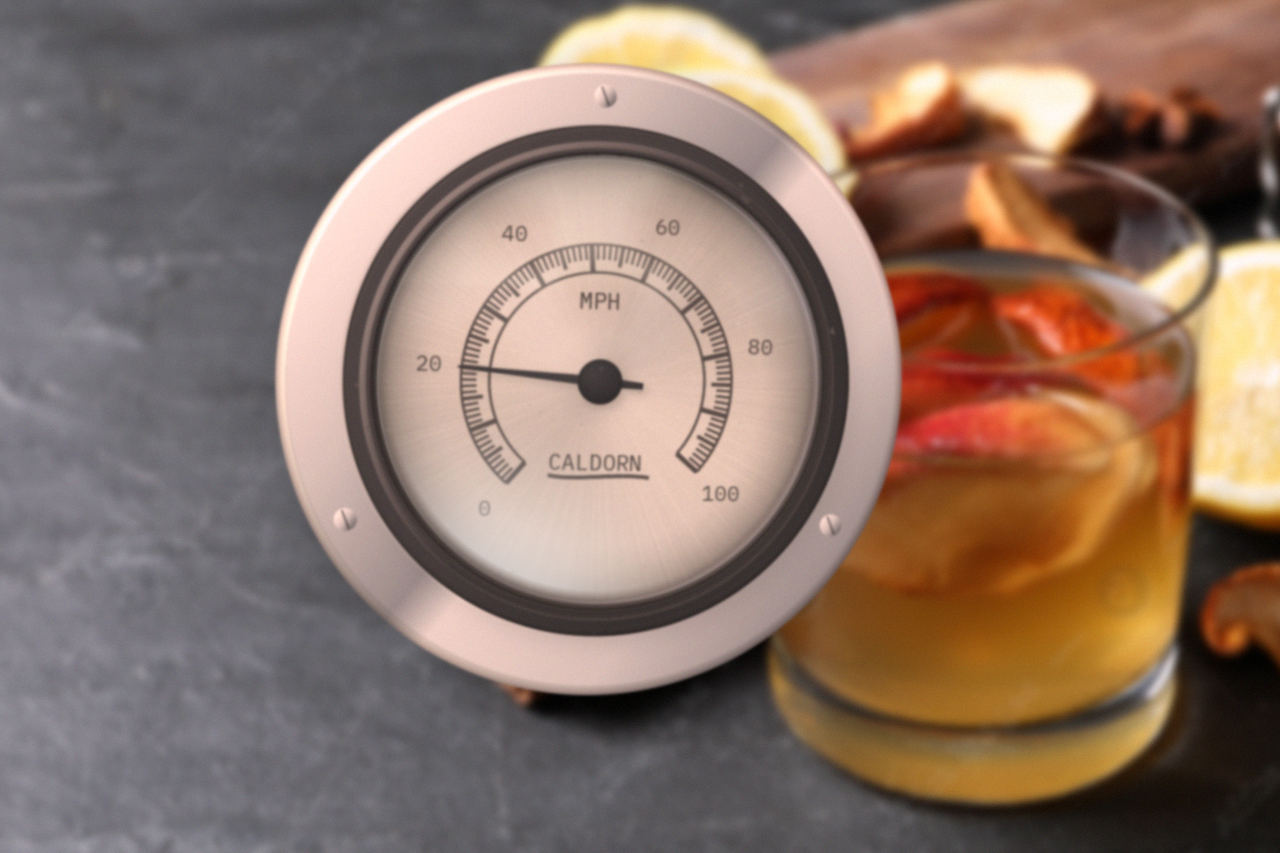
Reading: 20 mph
